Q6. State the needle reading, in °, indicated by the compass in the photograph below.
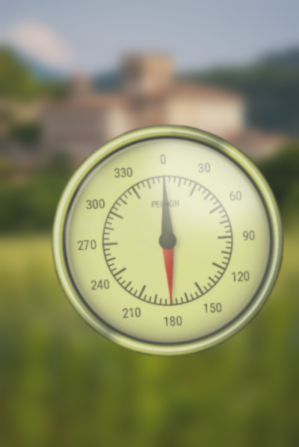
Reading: 180 °
